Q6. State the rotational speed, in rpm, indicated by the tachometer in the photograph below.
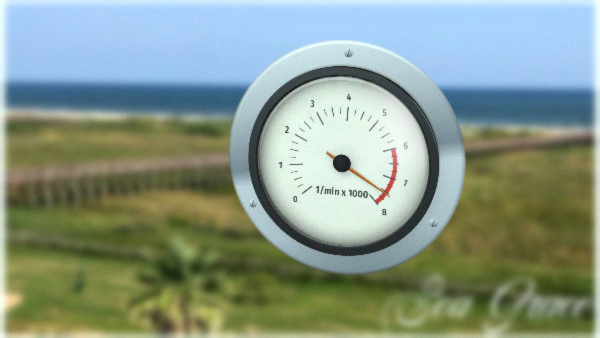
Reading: 7500 rpm
